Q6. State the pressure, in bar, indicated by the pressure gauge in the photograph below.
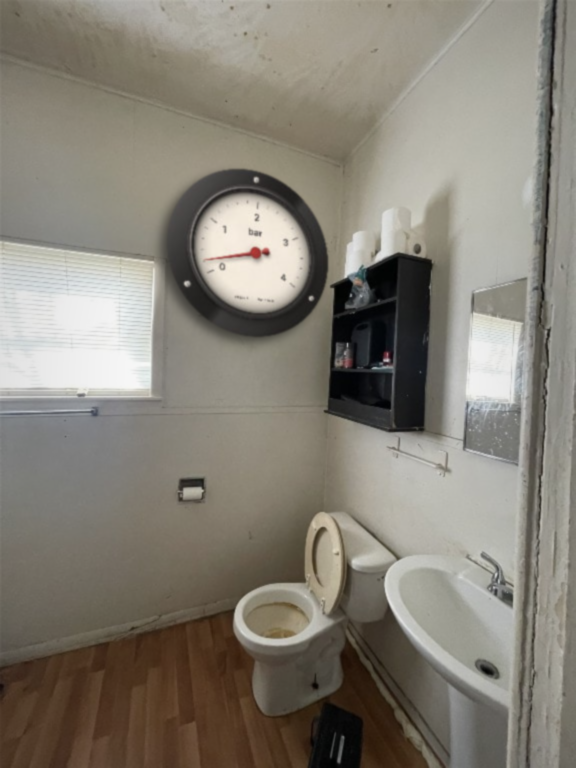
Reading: 0.2 bar
